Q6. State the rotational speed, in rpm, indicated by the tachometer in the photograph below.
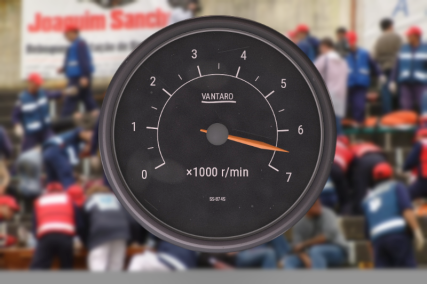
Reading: 6500 rpm
